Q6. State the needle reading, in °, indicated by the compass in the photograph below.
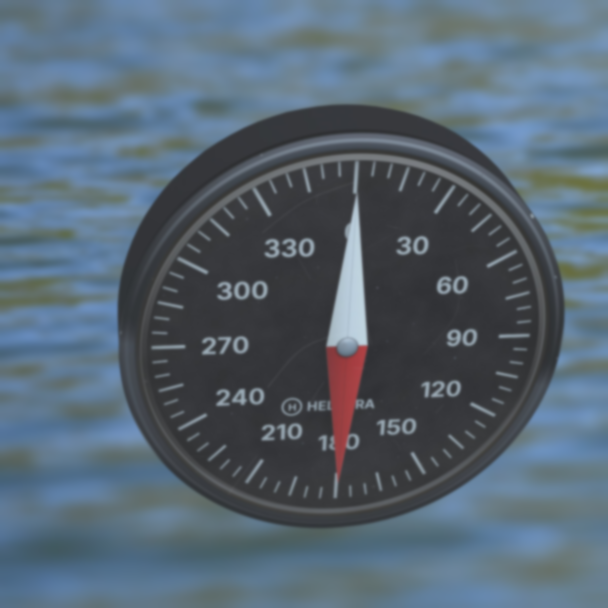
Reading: 180 °
